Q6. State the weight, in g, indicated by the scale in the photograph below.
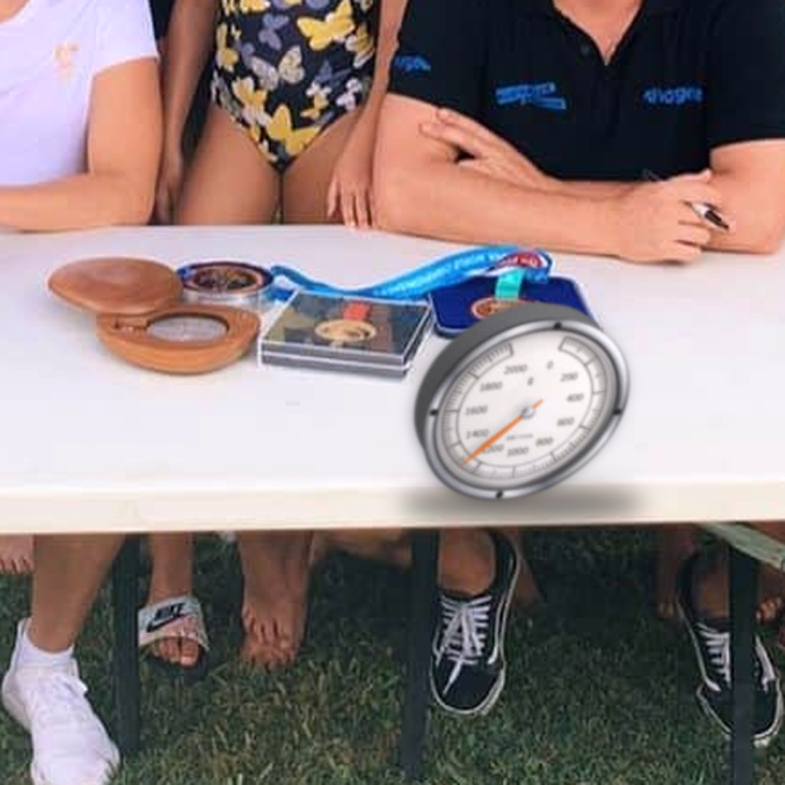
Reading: 1300 g
